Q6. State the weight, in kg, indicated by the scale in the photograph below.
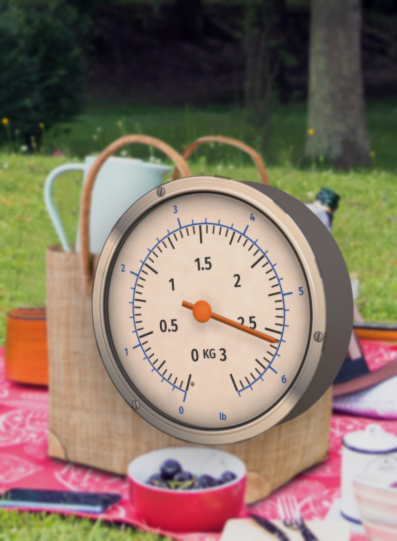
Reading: 2.55 kg
